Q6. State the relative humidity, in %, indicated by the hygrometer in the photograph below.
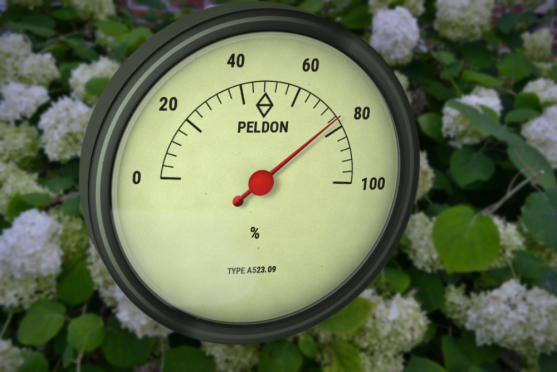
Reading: 76 %
